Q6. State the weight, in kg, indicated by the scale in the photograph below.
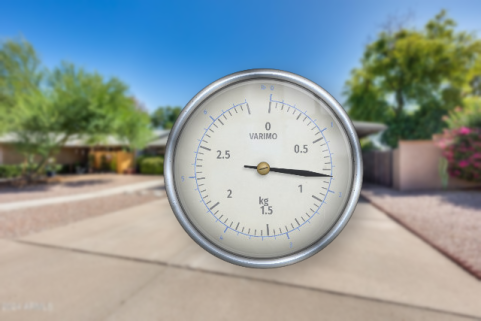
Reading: 0.8 kg
